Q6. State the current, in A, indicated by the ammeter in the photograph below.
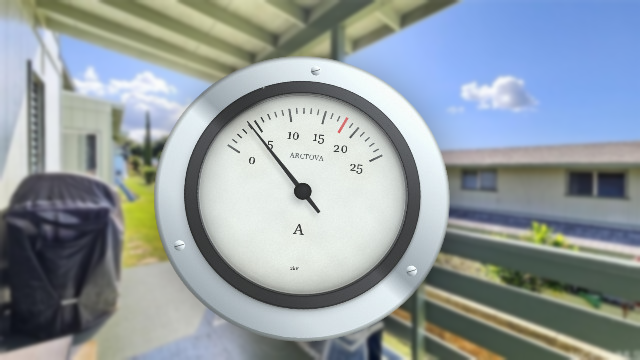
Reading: 4 A
